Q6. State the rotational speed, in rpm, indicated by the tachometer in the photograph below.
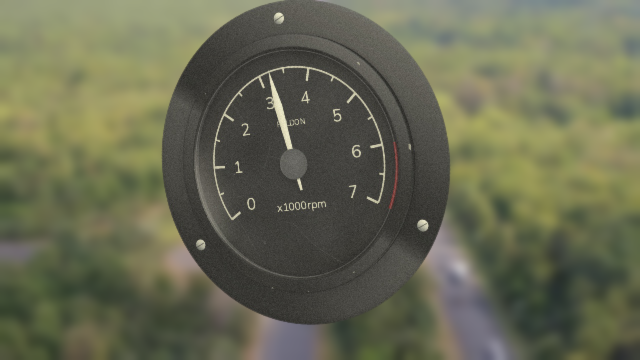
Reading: 3250 rpm
